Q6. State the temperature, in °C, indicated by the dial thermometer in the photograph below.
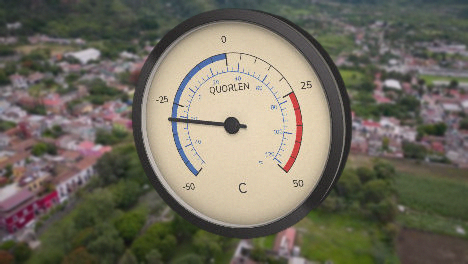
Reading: -30 °C
